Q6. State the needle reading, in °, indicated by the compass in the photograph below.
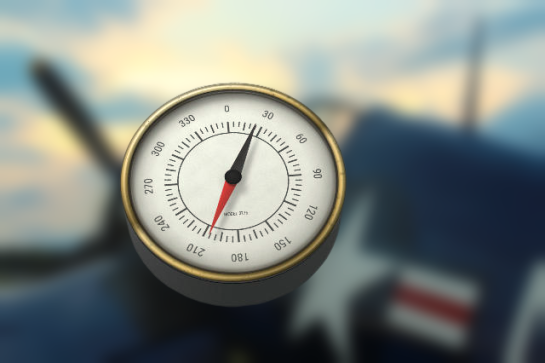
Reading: 205 °
